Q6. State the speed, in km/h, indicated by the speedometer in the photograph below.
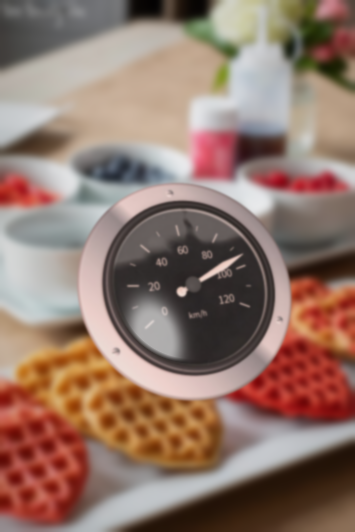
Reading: 95 km/h
